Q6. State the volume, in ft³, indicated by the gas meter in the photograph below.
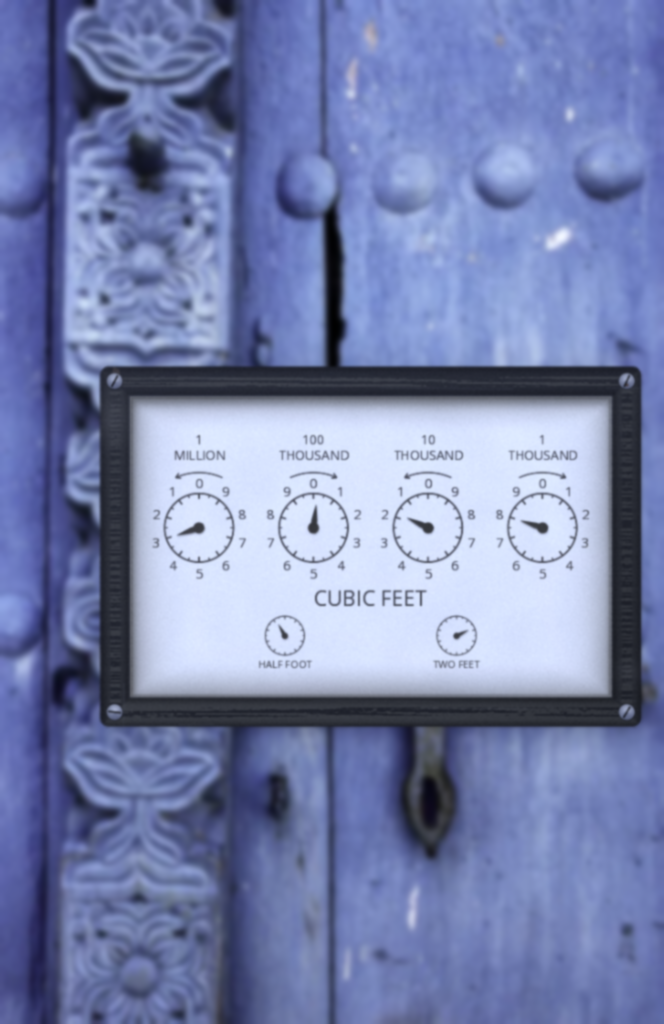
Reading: 301800 ft³
